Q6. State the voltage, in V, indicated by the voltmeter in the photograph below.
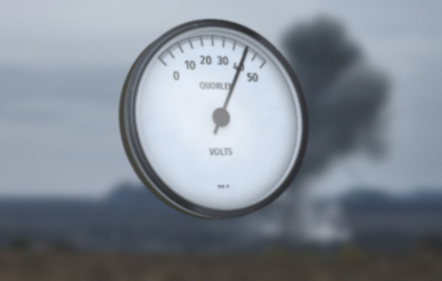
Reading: 40 V
